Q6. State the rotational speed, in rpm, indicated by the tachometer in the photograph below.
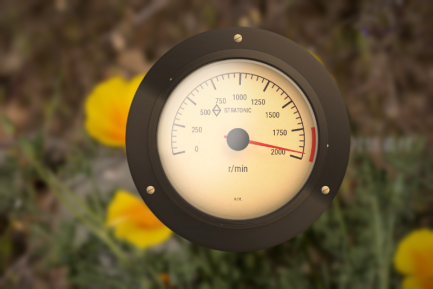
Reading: 1950 rpm
